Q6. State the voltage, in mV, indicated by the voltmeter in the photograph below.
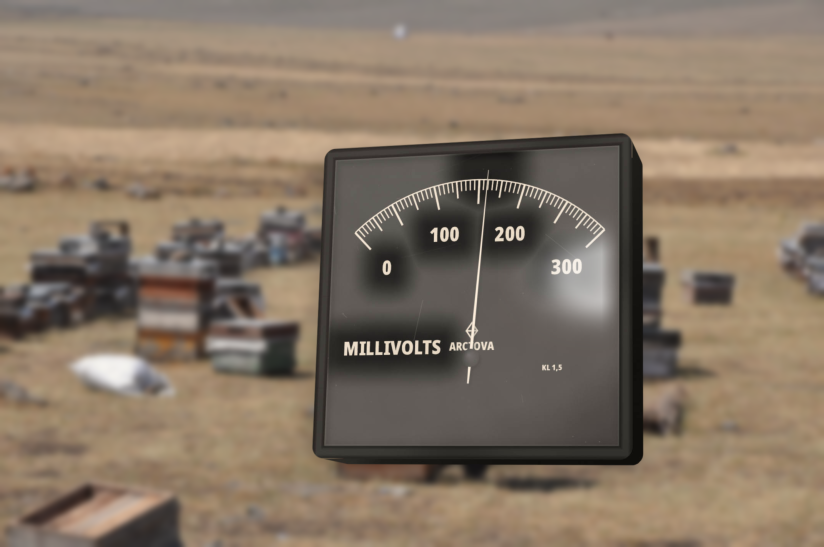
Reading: 160 mV
